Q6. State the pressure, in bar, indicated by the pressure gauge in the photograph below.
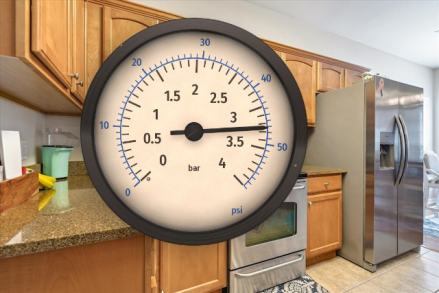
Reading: 3.25 bar
